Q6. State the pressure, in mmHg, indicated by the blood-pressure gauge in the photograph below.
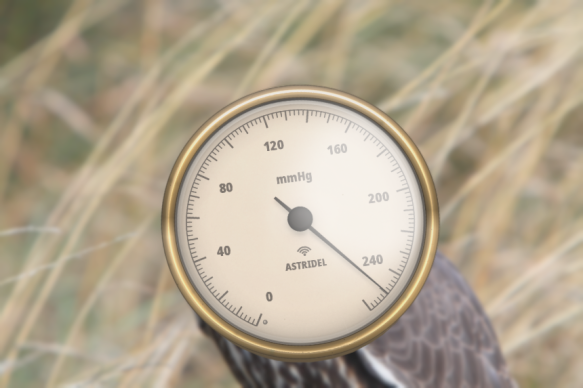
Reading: 250 mmHg
